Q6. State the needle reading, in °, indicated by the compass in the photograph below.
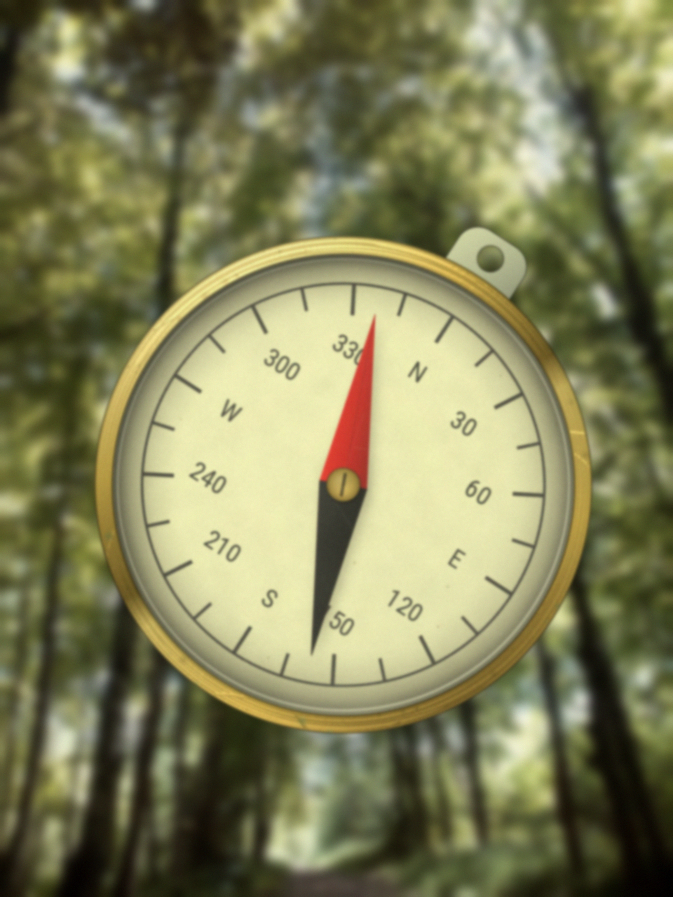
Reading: 337.5 °
